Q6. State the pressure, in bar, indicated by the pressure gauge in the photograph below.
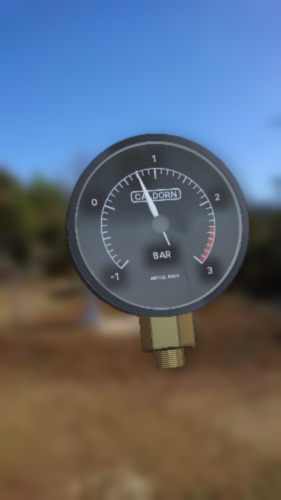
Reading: 0.7 bar
